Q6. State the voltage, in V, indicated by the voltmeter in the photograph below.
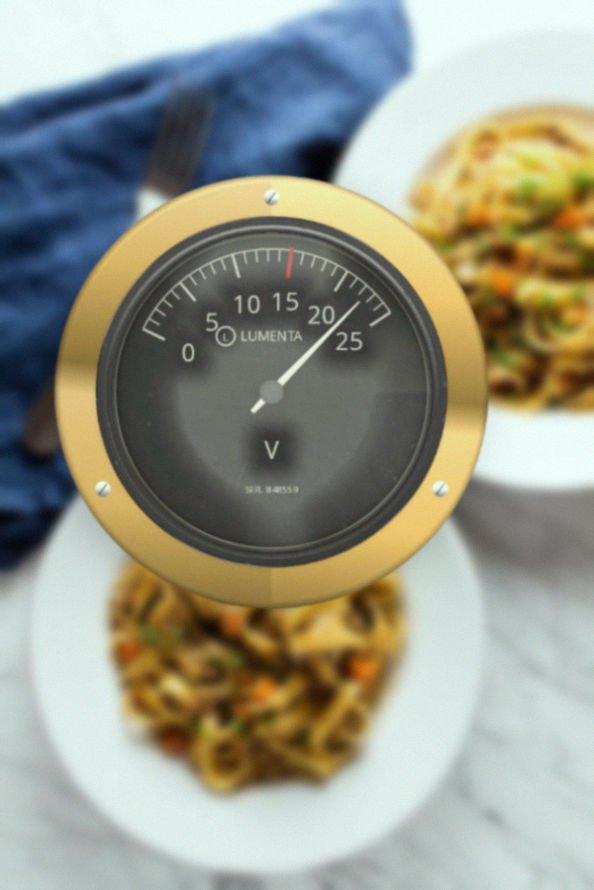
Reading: 22.5 V
